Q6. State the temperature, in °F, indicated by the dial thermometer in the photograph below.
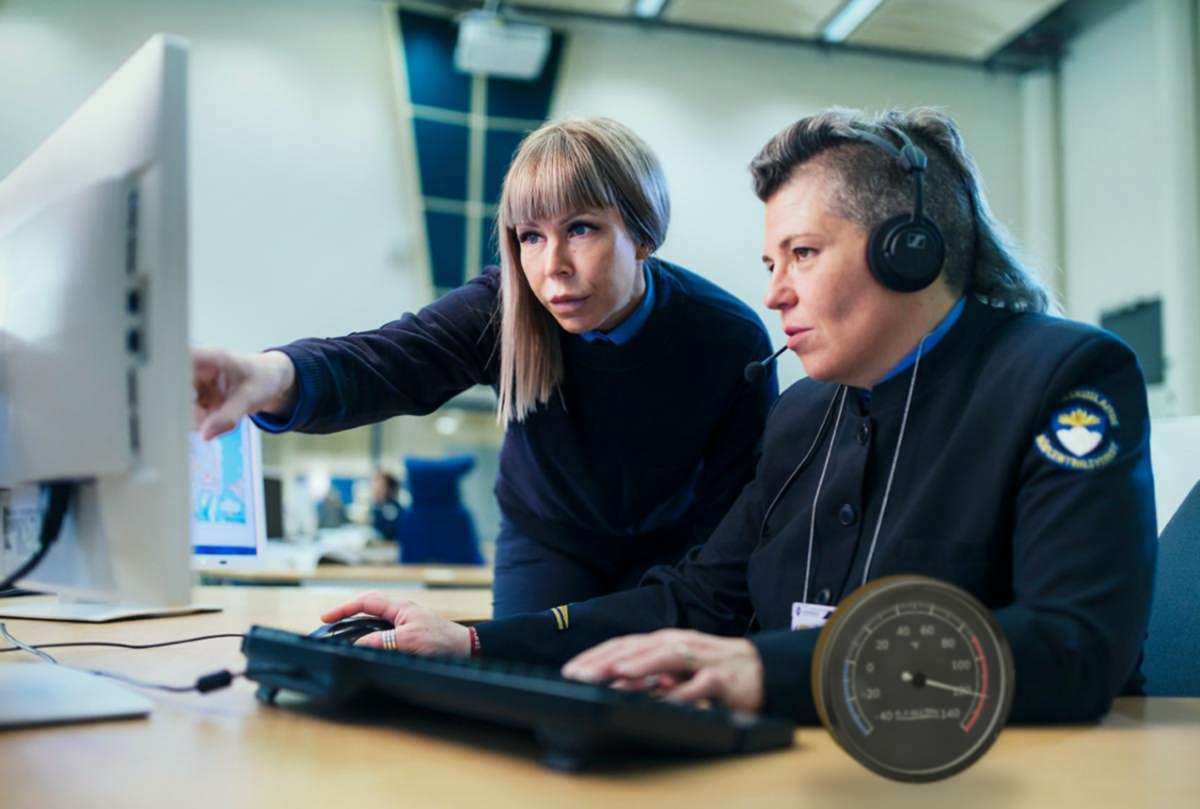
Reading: 120 °F
